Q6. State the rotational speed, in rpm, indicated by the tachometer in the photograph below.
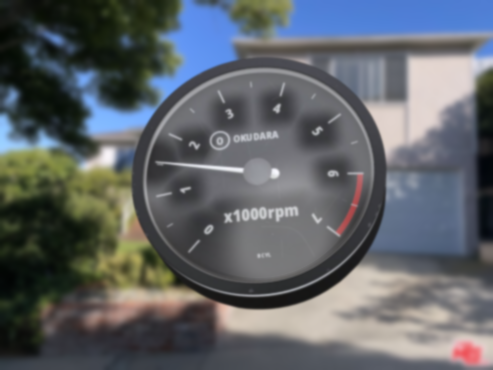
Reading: 1500 rpm
